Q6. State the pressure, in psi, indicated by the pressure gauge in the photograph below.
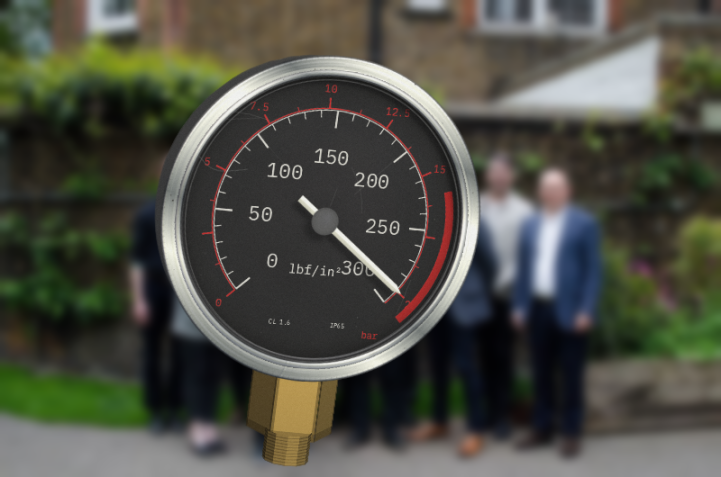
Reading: 290 psi
